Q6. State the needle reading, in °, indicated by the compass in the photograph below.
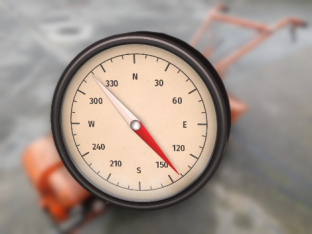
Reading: 140 °
